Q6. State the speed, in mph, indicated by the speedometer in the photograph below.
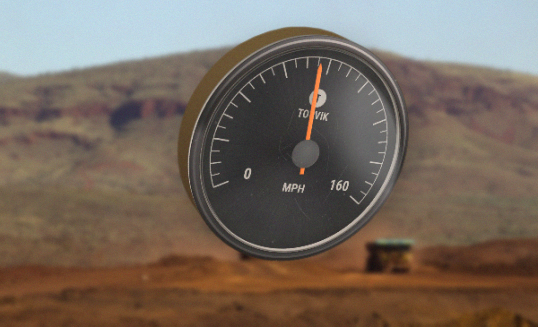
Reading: 75 mph
